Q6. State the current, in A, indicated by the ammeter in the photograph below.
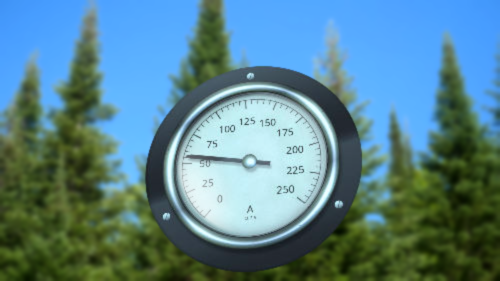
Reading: 55 A
